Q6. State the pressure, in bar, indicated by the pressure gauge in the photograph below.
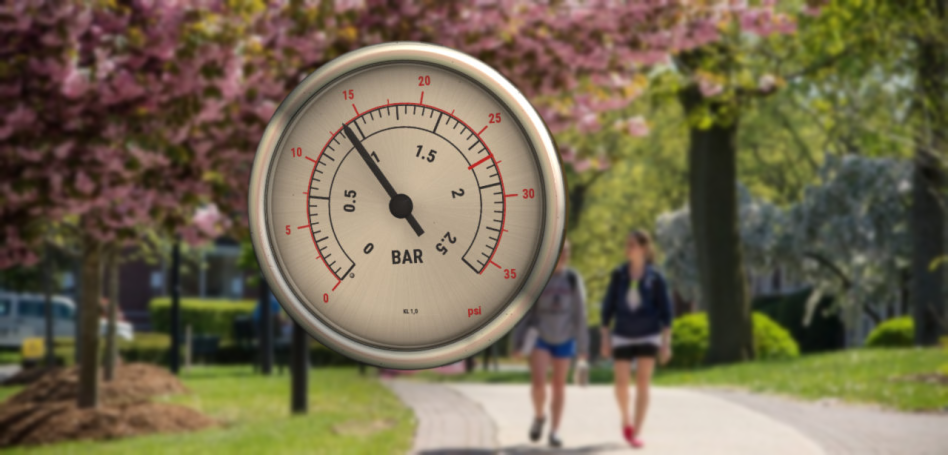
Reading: 0.95 bar
